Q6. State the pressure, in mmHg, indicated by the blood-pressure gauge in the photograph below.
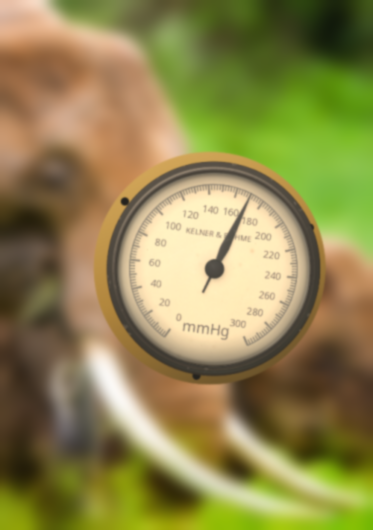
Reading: 170 mmHg
